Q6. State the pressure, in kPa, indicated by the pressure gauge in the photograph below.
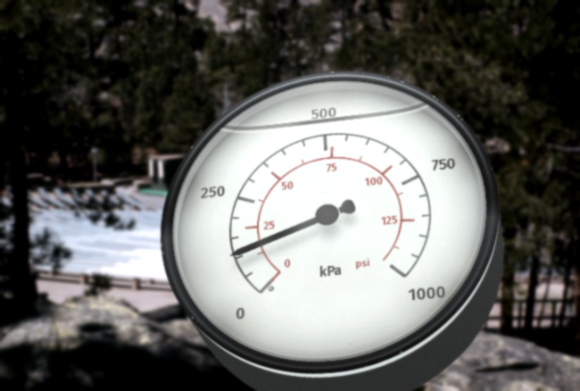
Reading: 100 kPa
